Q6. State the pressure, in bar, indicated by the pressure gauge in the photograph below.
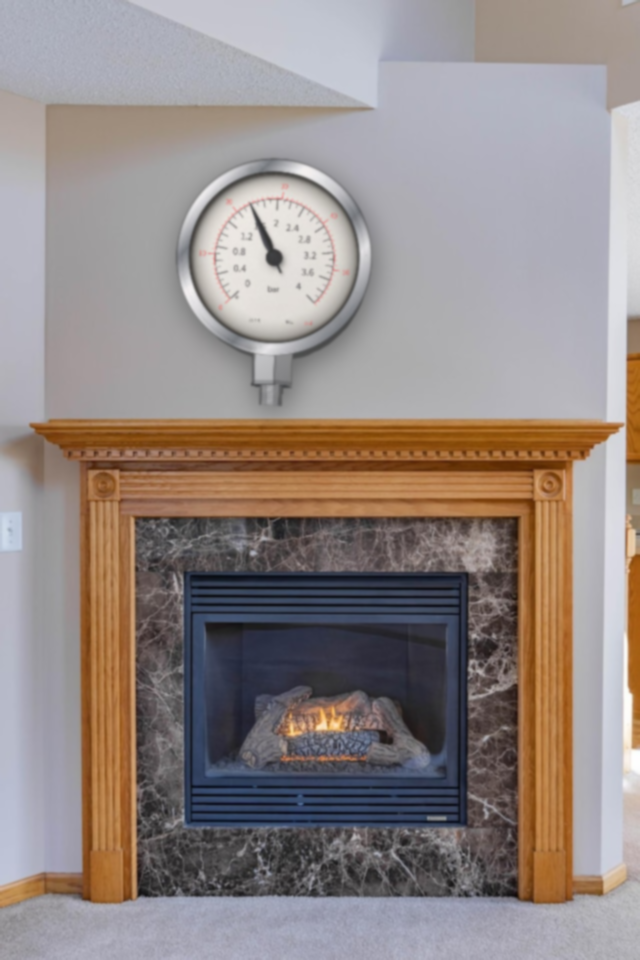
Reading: 1.6 bar
